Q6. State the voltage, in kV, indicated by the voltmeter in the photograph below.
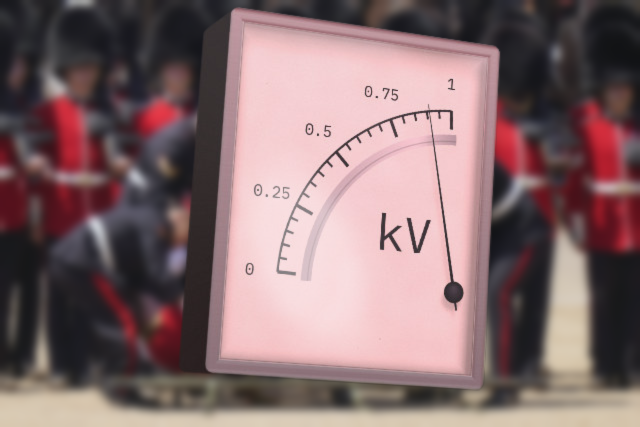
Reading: 0.9 kV
